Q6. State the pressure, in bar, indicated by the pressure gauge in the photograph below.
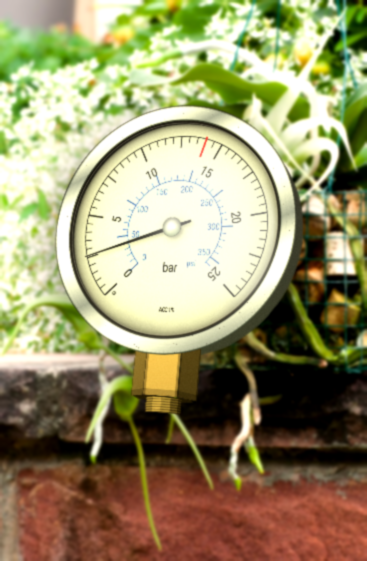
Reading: 2.5 bar
